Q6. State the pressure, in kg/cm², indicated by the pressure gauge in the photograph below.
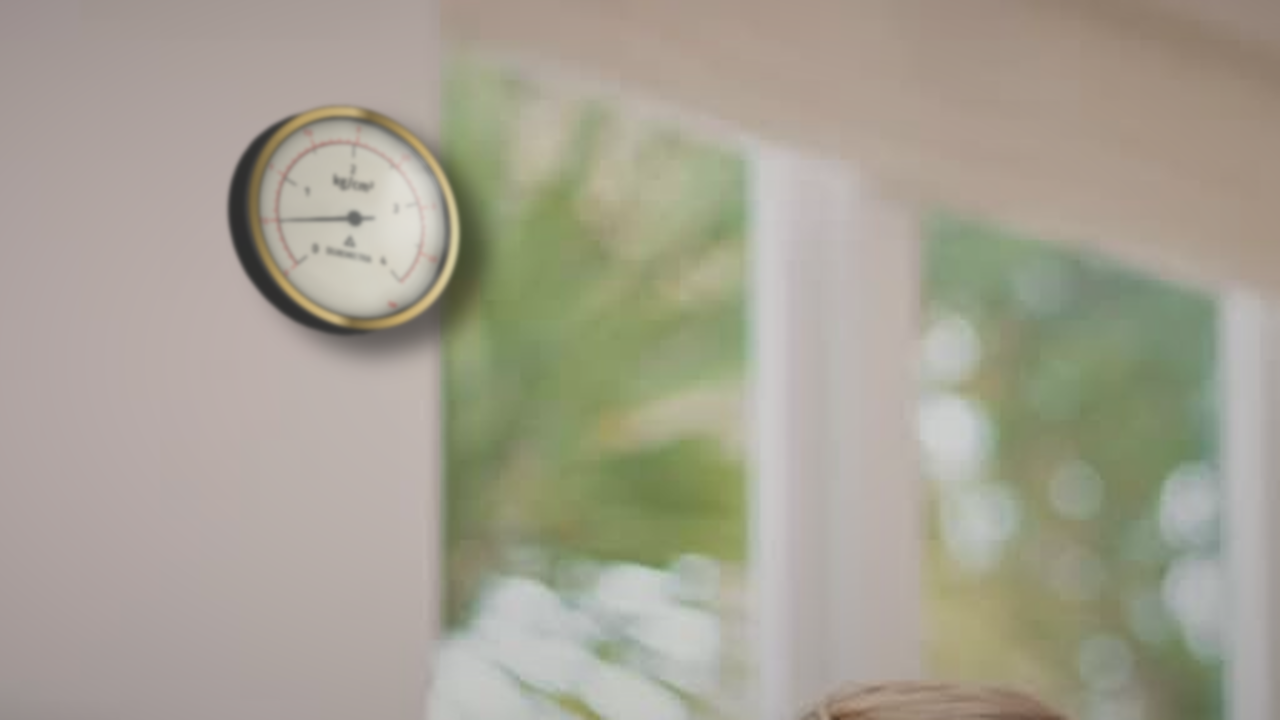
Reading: 0.5 kg/cm²
